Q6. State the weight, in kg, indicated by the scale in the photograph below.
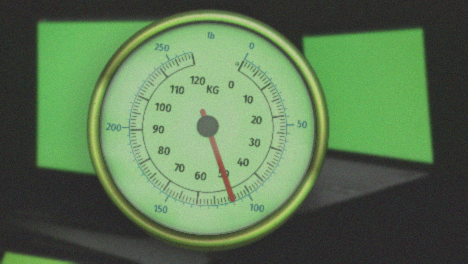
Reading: 50 kg
